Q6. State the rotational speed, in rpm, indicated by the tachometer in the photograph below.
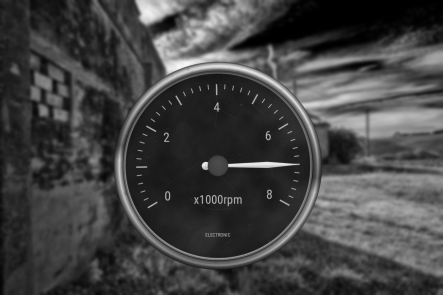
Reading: 7000 rpm
